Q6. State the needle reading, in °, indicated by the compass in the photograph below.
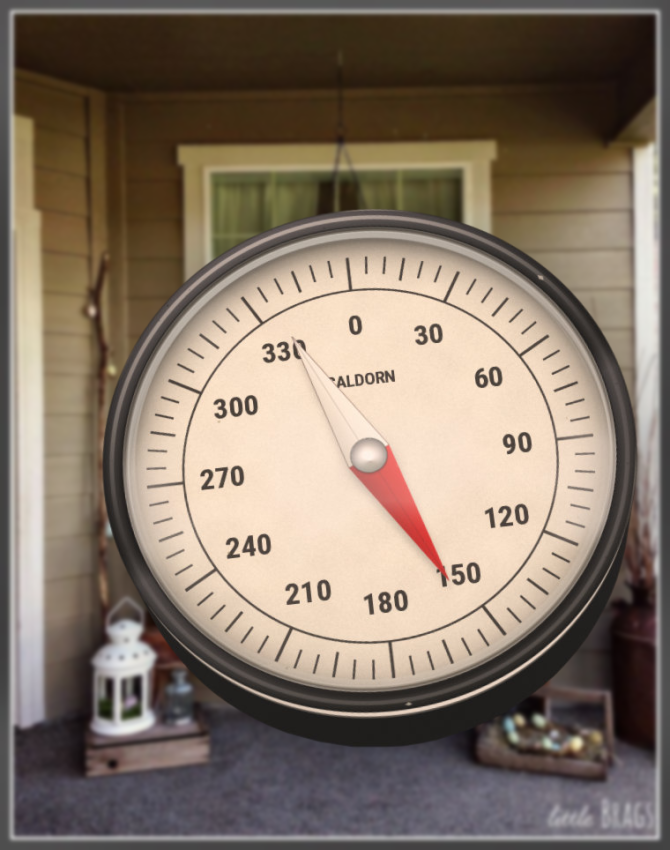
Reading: 155 °
